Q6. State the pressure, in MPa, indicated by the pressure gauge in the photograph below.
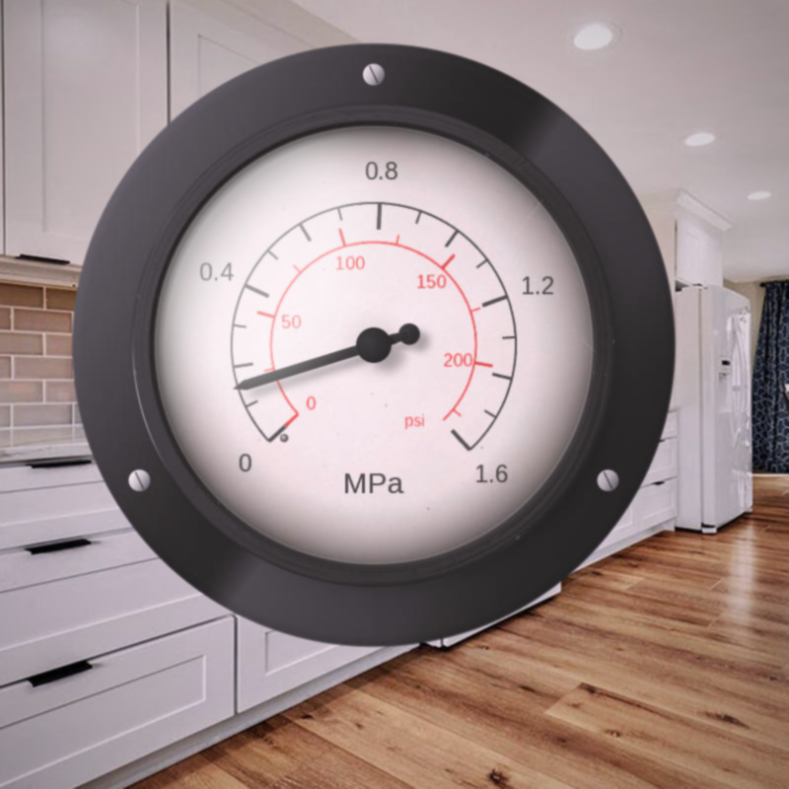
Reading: 0.15 MPa
